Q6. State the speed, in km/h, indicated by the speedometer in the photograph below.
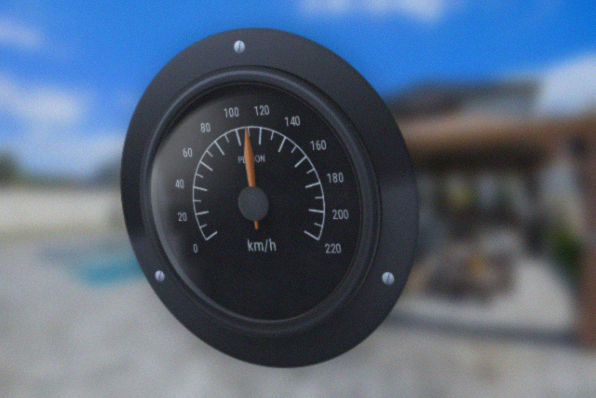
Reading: 110 km/h
